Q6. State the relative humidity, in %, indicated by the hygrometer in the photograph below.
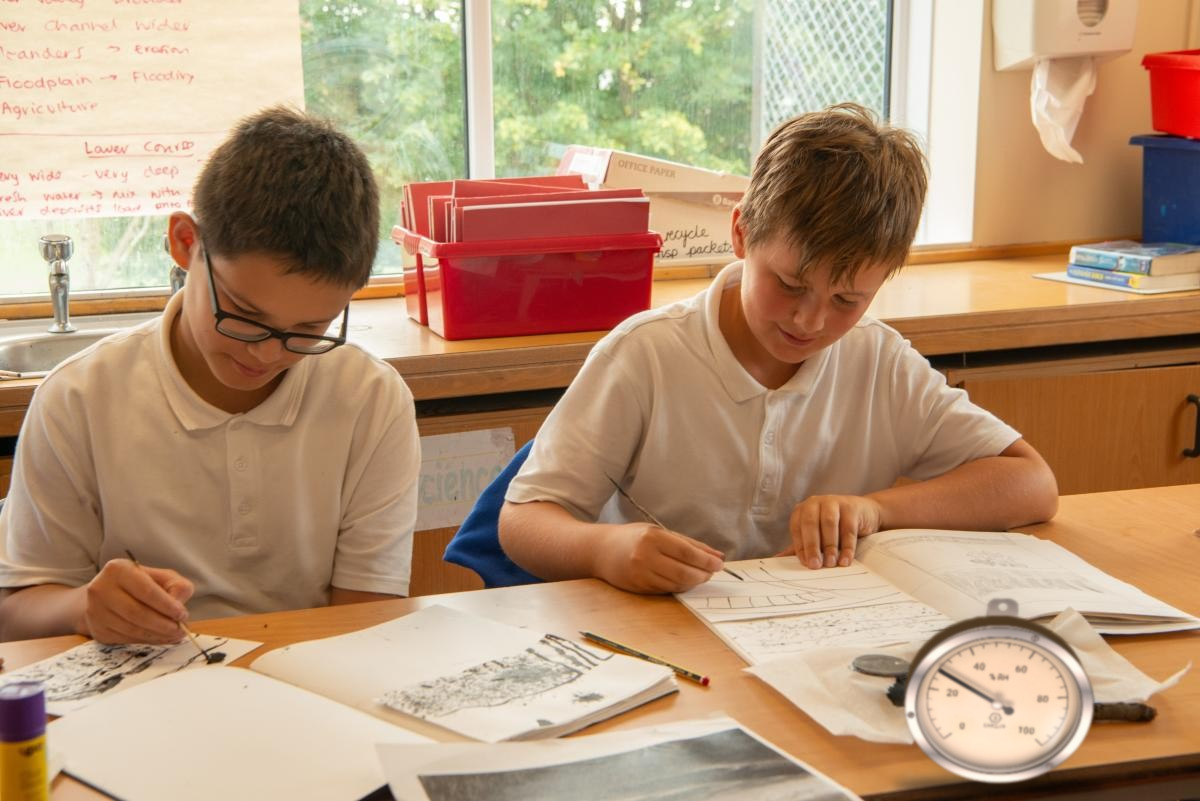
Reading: 28 %
